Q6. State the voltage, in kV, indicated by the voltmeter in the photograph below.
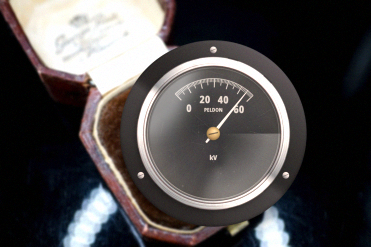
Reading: 55 kV
